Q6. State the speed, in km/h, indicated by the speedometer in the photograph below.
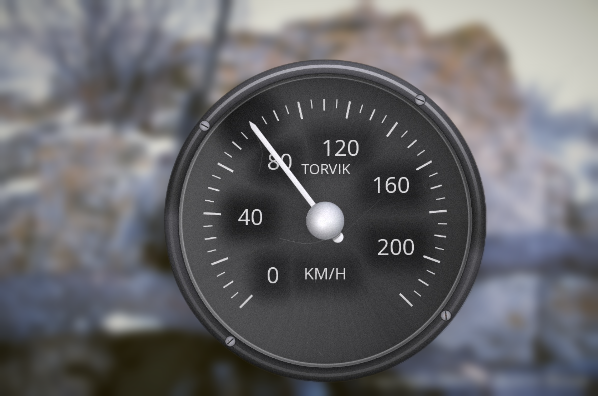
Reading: 80 km/h
